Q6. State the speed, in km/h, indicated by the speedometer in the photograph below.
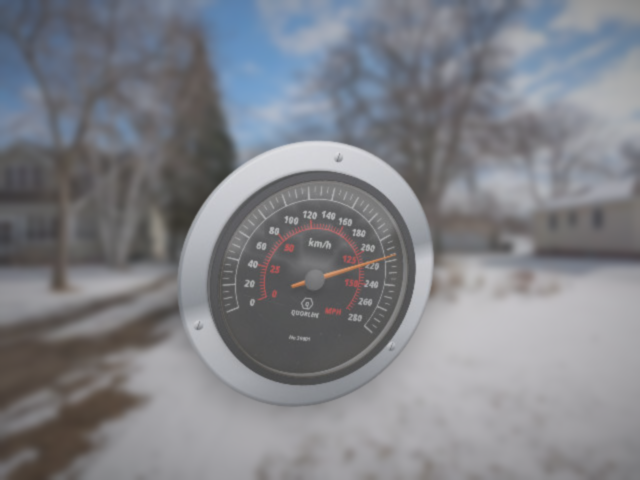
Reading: 215 km/h
